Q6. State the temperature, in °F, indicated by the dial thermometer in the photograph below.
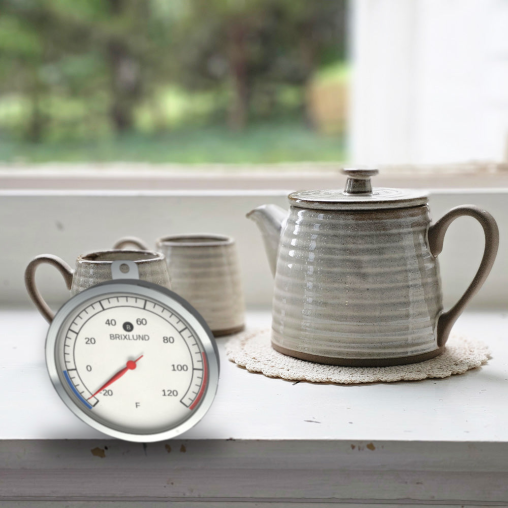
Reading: -16 °F
